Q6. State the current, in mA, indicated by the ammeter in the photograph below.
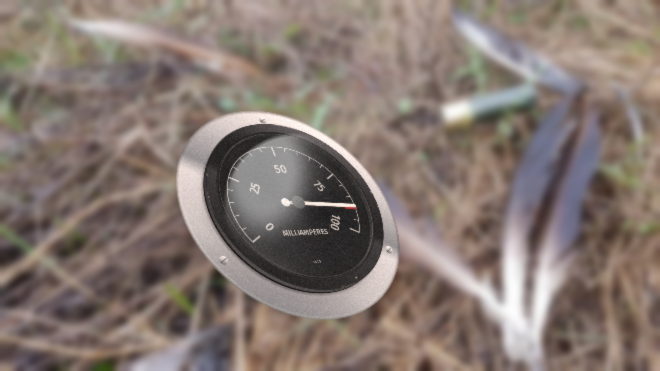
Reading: 90 mA
